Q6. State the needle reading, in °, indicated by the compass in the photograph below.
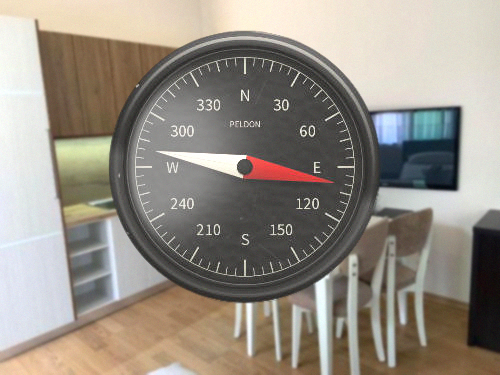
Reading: 100 °
